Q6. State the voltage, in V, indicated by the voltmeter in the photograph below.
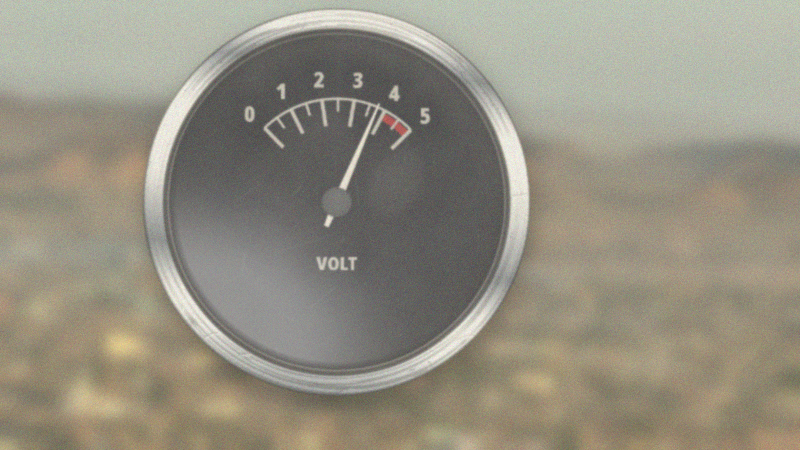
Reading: 3.75 V
